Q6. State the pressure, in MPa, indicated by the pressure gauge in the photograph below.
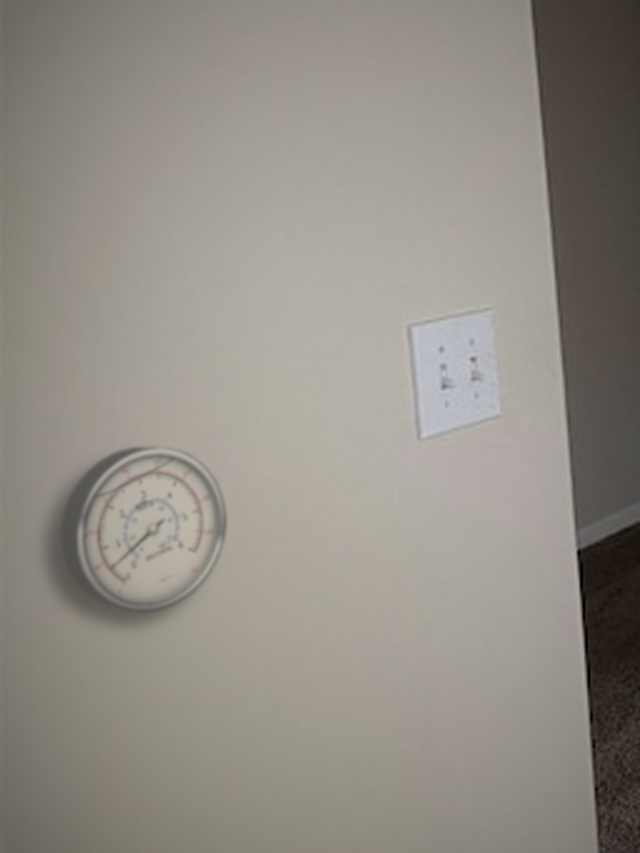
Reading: 0.5 MPa
